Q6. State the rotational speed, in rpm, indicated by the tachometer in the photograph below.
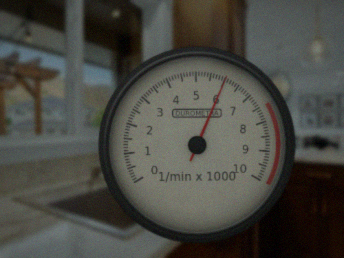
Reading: 6000 rpm
